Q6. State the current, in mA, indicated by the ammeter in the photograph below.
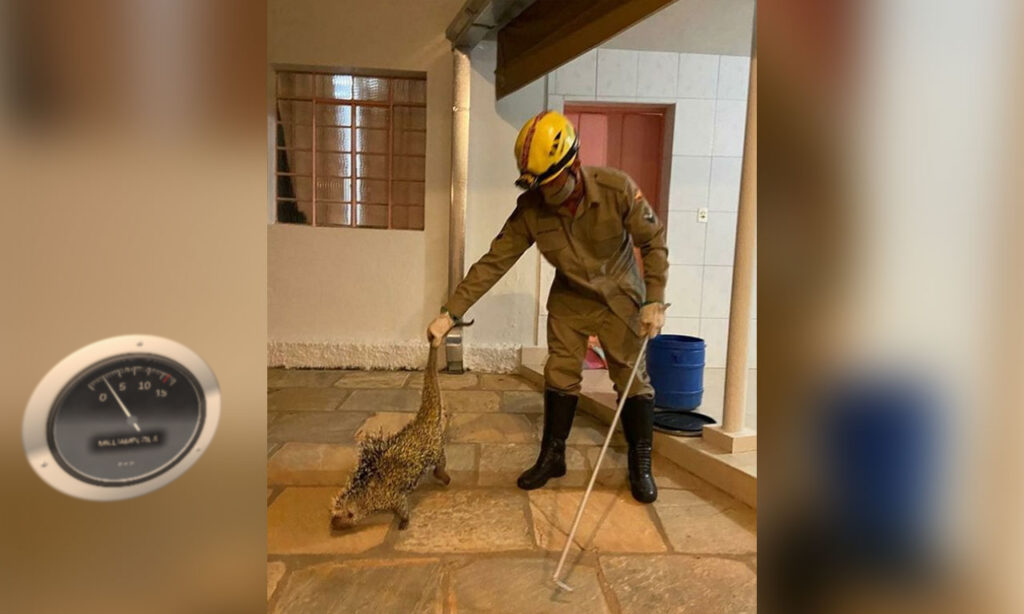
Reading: 2.5 mA
